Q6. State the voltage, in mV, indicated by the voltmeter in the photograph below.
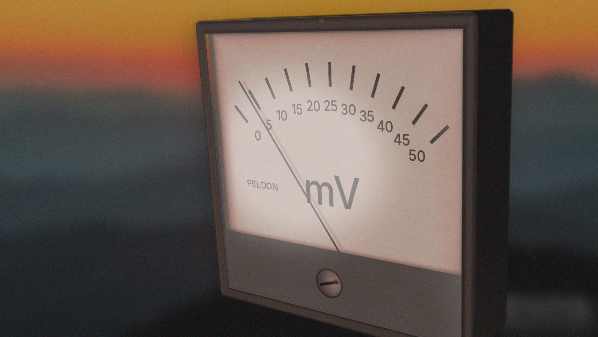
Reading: 5 mV
